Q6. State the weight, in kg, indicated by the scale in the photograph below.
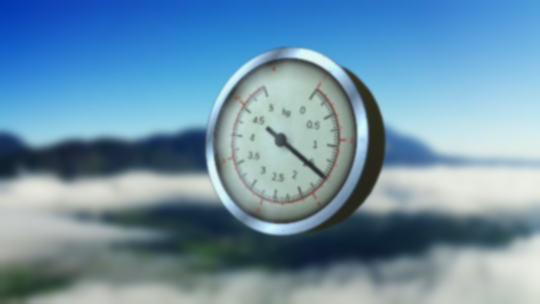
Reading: 1.5 kg
